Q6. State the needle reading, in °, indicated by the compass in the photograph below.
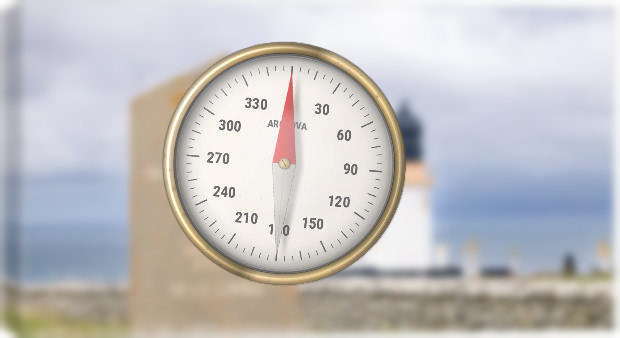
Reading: 0 °
